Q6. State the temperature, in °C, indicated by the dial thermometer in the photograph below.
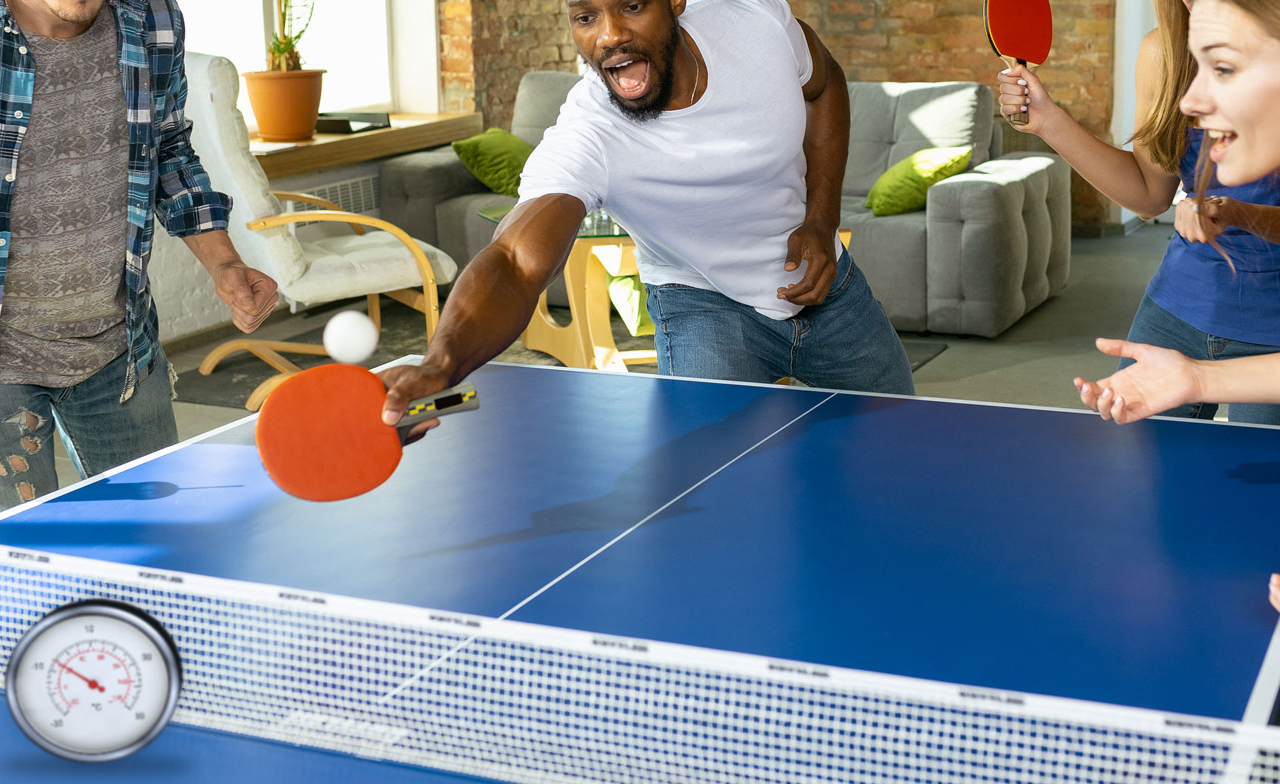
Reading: -5 °C
